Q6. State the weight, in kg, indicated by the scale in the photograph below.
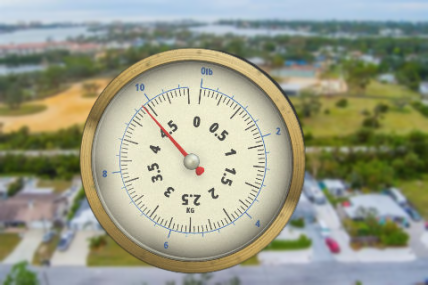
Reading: 4.45 kg
